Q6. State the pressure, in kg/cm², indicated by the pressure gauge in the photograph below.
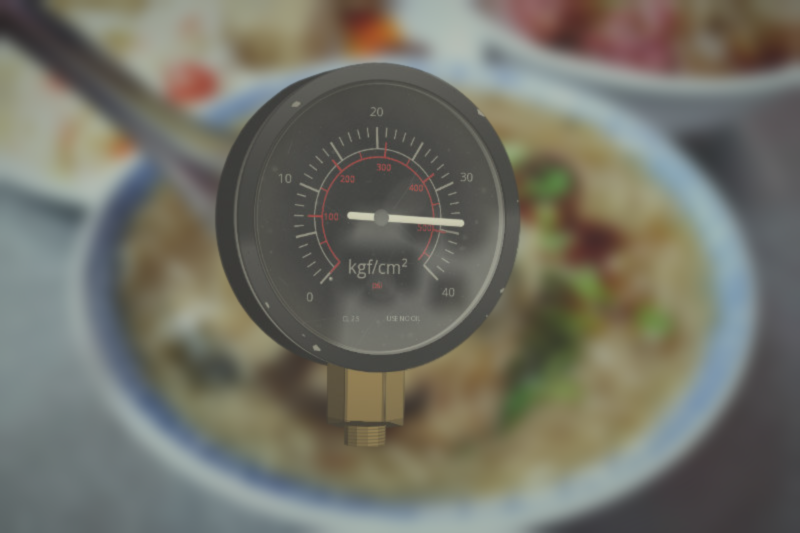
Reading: 34 kg/cm²
